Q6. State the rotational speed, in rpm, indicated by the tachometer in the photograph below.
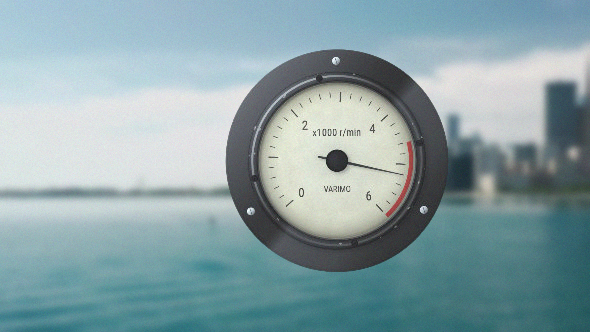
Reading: 5200 rpm
